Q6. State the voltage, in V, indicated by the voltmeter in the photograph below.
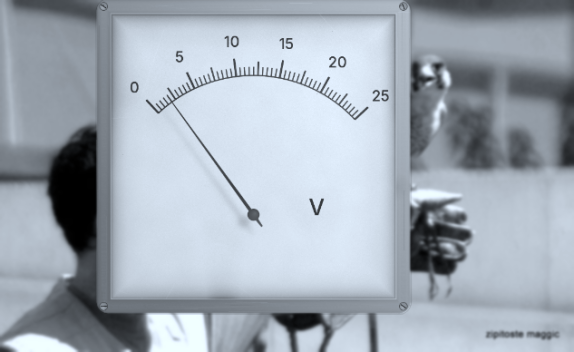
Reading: 2 V
